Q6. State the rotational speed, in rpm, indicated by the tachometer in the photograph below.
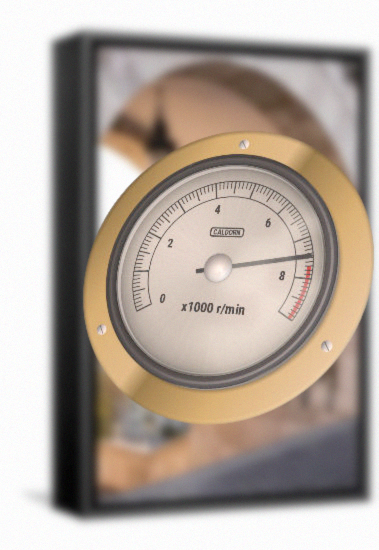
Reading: 7500 rpm
